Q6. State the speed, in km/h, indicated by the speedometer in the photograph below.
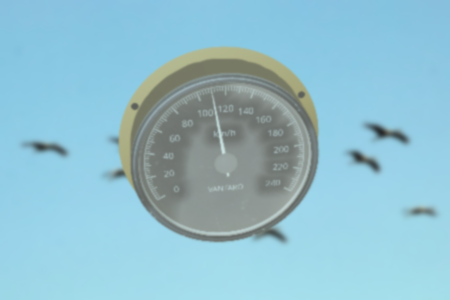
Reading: 110 km/h
